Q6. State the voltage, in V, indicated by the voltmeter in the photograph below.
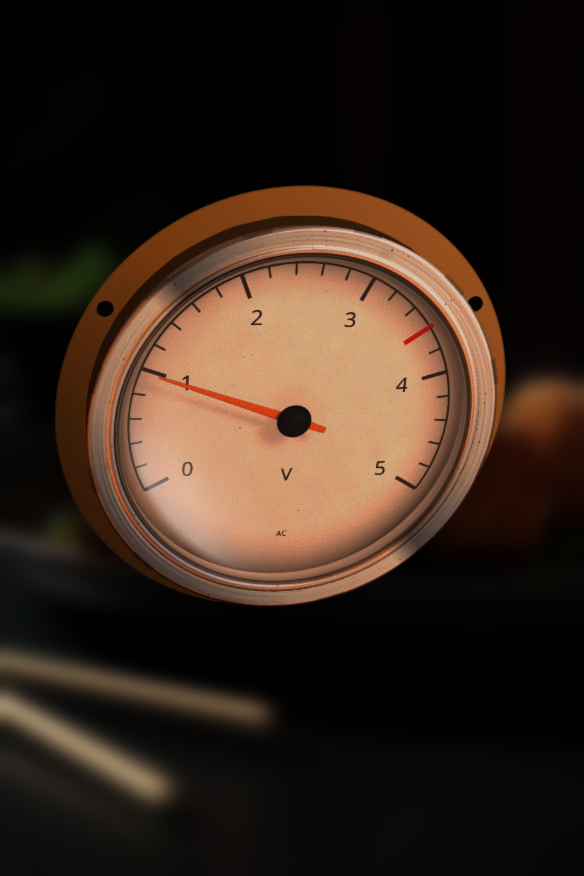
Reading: 1 V
